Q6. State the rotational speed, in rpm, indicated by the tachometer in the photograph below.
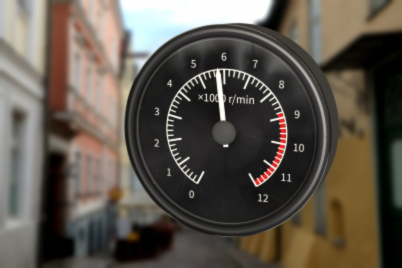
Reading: 5800 rpm
